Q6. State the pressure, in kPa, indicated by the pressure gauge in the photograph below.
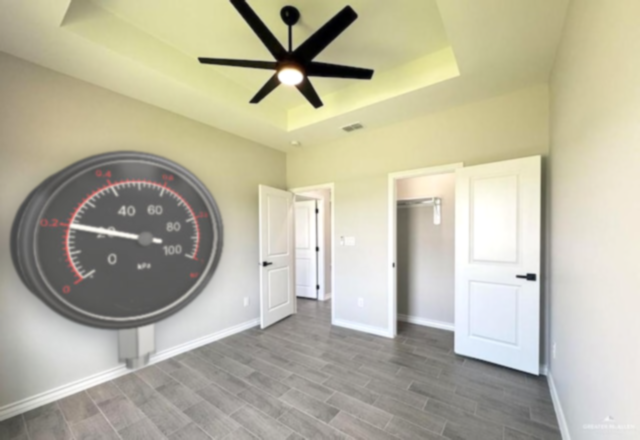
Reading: 20 kPa
